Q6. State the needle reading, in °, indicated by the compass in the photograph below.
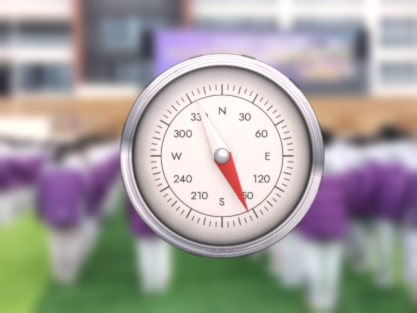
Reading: 155 °
